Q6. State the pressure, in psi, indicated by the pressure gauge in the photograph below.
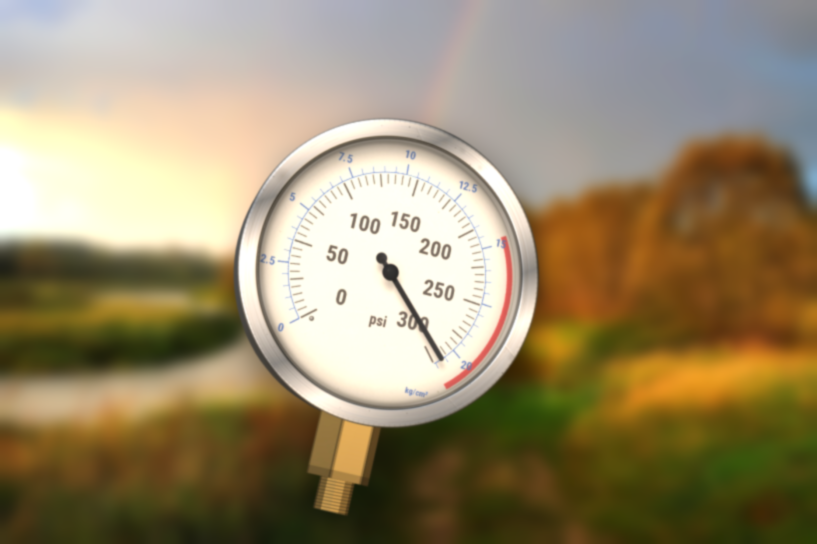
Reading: 295 psi
